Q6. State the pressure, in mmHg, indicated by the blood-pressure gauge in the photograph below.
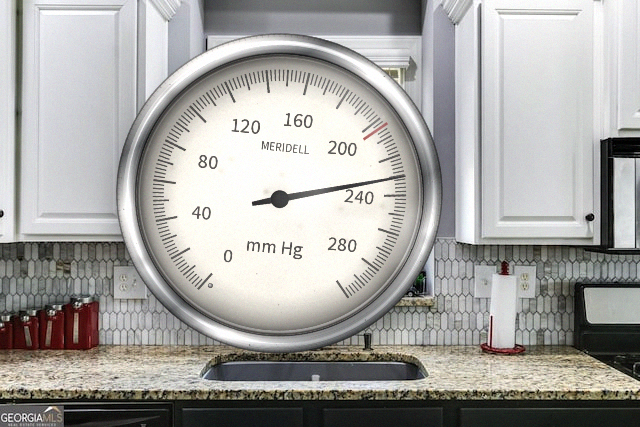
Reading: 230 mmHg
